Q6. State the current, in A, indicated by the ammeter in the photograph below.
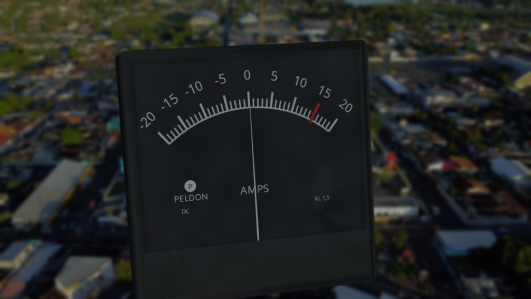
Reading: 0 A
